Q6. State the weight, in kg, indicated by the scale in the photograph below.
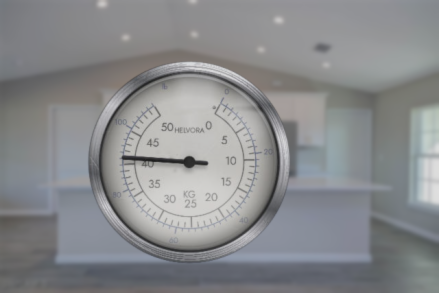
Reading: 41 kg
